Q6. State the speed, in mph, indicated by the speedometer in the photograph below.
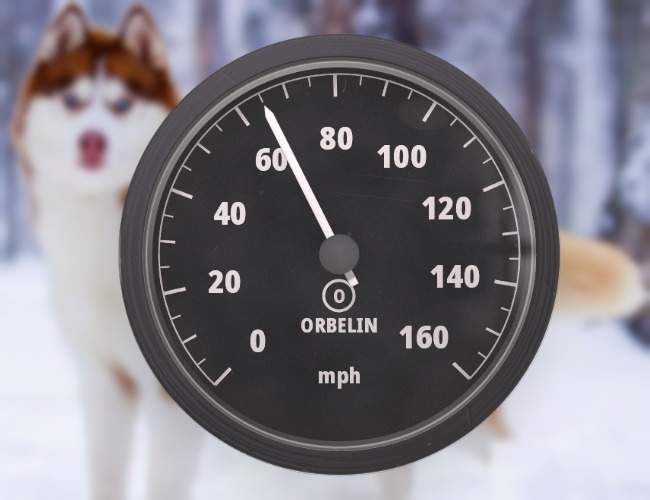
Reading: 65 mph
